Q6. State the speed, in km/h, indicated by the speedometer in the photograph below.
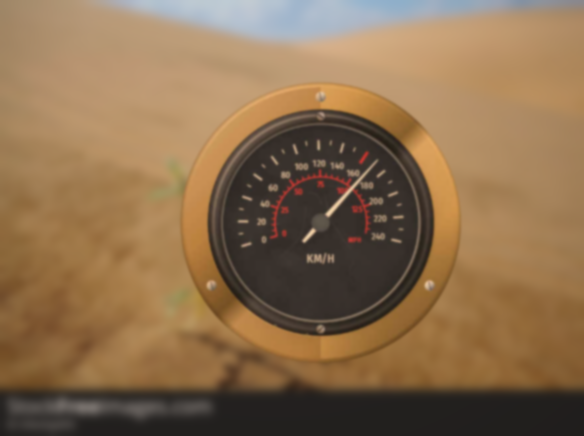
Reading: 170 km/h
